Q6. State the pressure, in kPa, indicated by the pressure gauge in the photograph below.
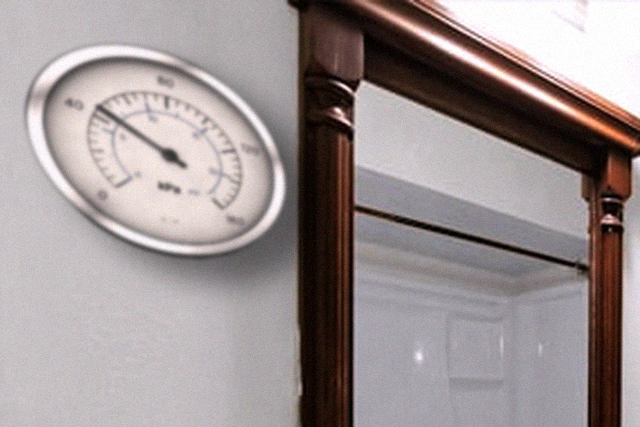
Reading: 45 kPa
